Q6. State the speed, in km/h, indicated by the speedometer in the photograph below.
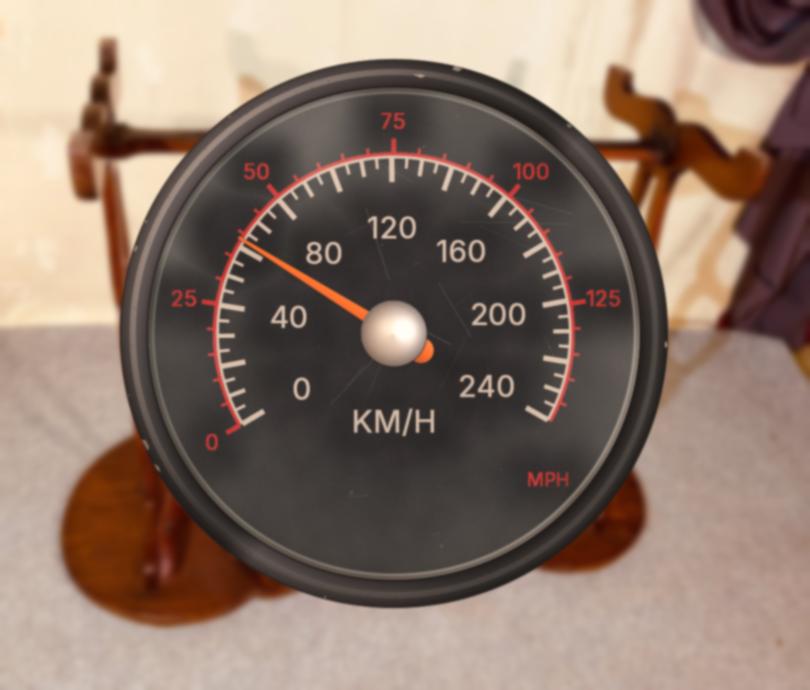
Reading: 62.5 km/h
